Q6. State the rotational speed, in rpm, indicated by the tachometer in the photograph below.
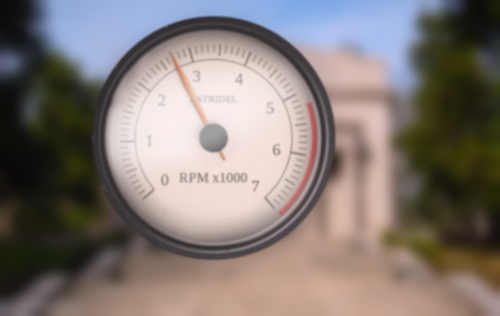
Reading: 2700 rpm
